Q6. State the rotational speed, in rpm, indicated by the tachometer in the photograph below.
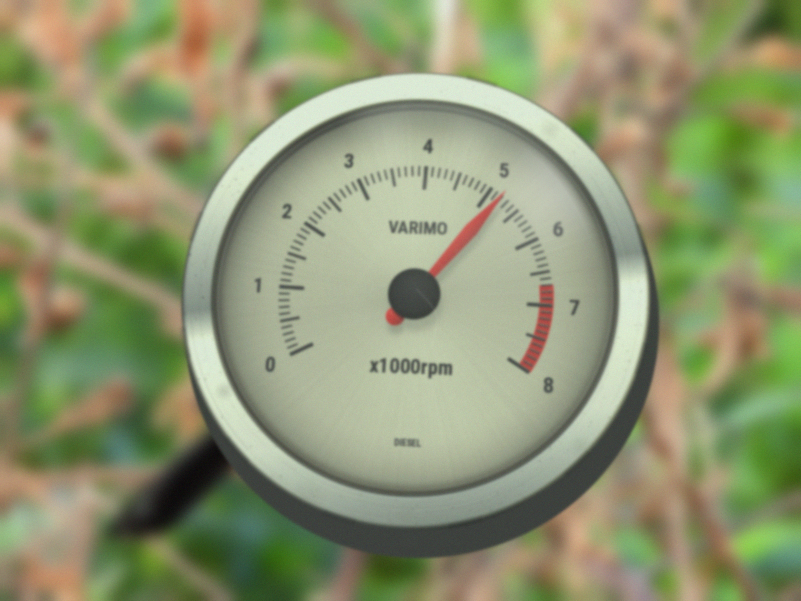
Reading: 5200 rpm
